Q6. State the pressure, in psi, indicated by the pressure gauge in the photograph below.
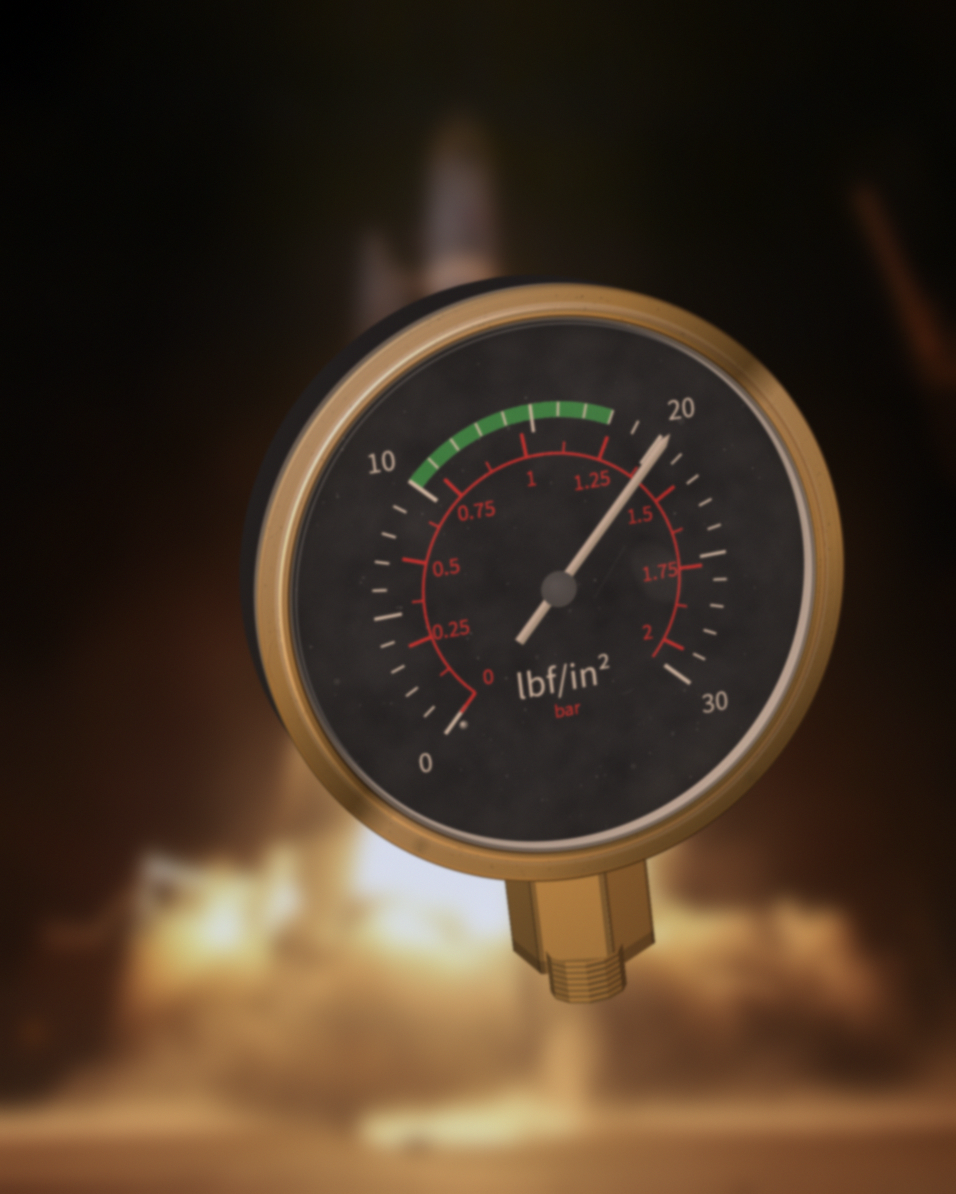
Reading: 20 psi
